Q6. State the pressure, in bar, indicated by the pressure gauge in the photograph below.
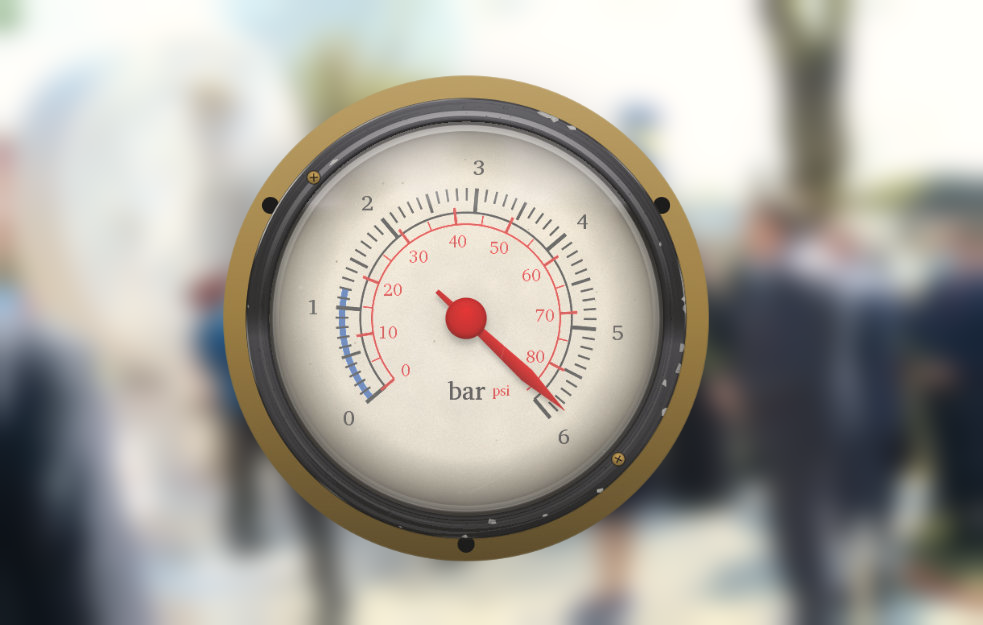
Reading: 5.85 bar
